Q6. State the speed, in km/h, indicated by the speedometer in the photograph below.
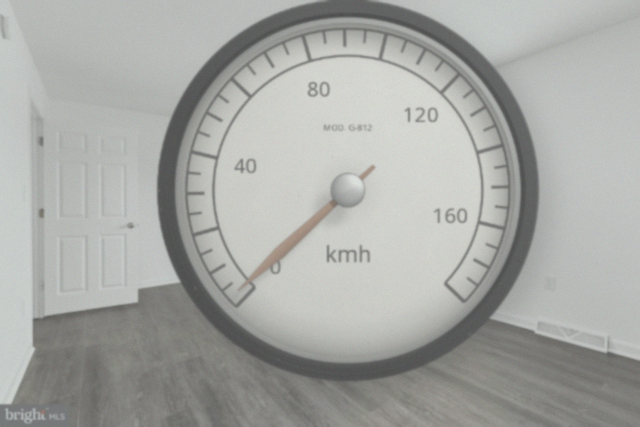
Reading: 2.5 km/h
